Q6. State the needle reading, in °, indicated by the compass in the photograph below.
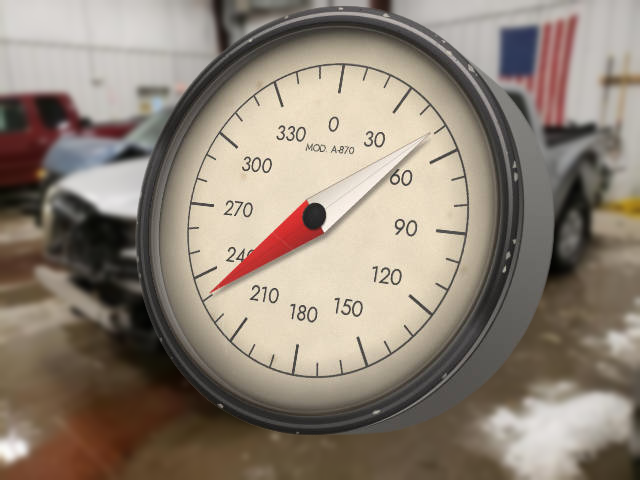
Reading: 230 °
